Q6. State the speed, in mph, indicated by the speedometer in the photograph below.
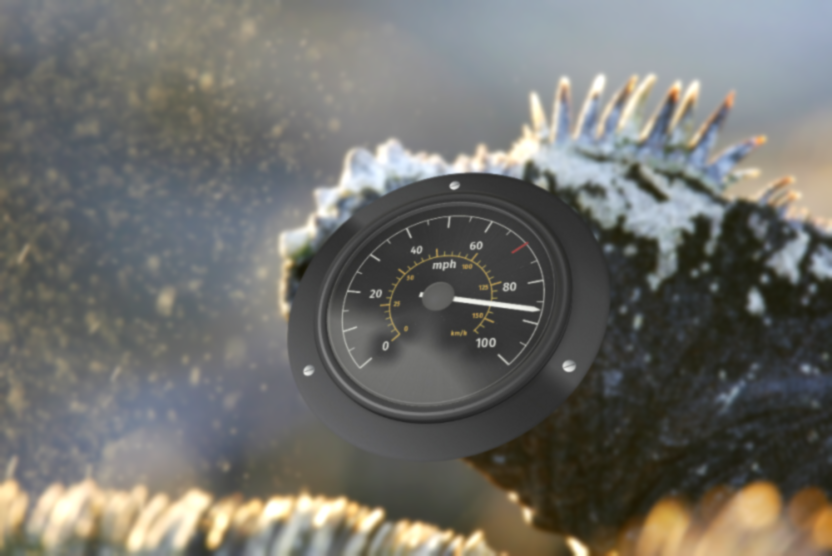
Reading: 87.5 mph
